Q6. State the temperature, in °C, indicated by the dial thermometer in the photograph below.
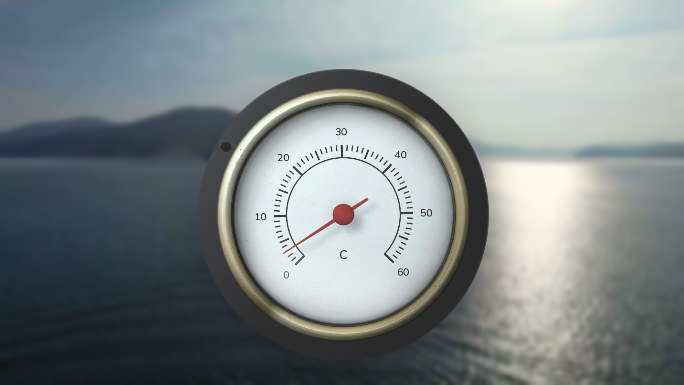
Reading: 3 °C
